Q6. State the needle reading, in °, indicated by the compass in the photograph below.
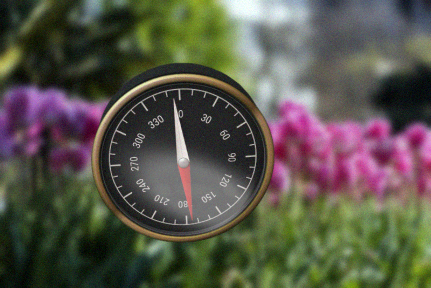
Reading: 175 °
